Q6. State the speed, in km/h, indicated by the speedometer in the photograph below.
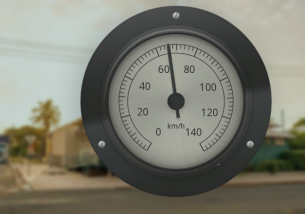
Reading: 66 km/h
